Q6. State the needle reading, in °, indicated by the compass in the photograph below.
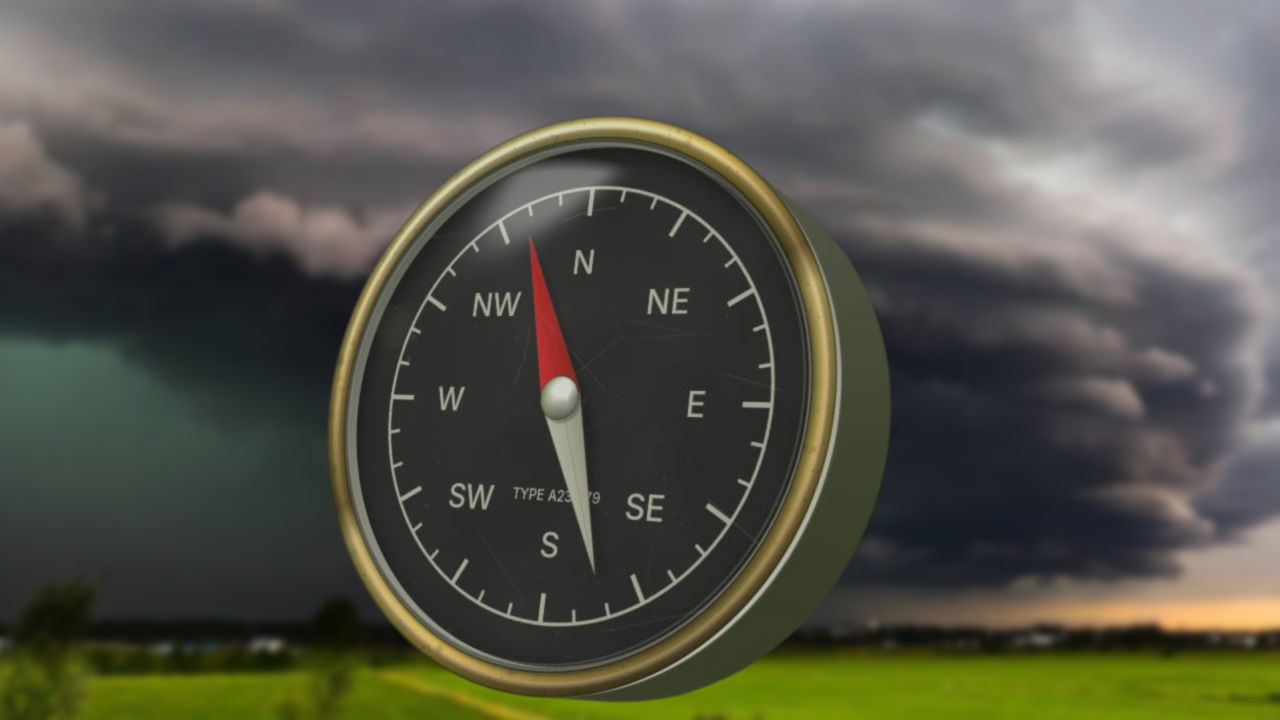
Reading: 340 °
